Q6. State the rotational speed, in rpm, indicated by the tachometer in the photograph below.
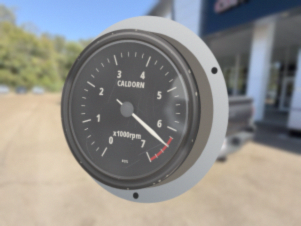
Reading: 6400 rpm
